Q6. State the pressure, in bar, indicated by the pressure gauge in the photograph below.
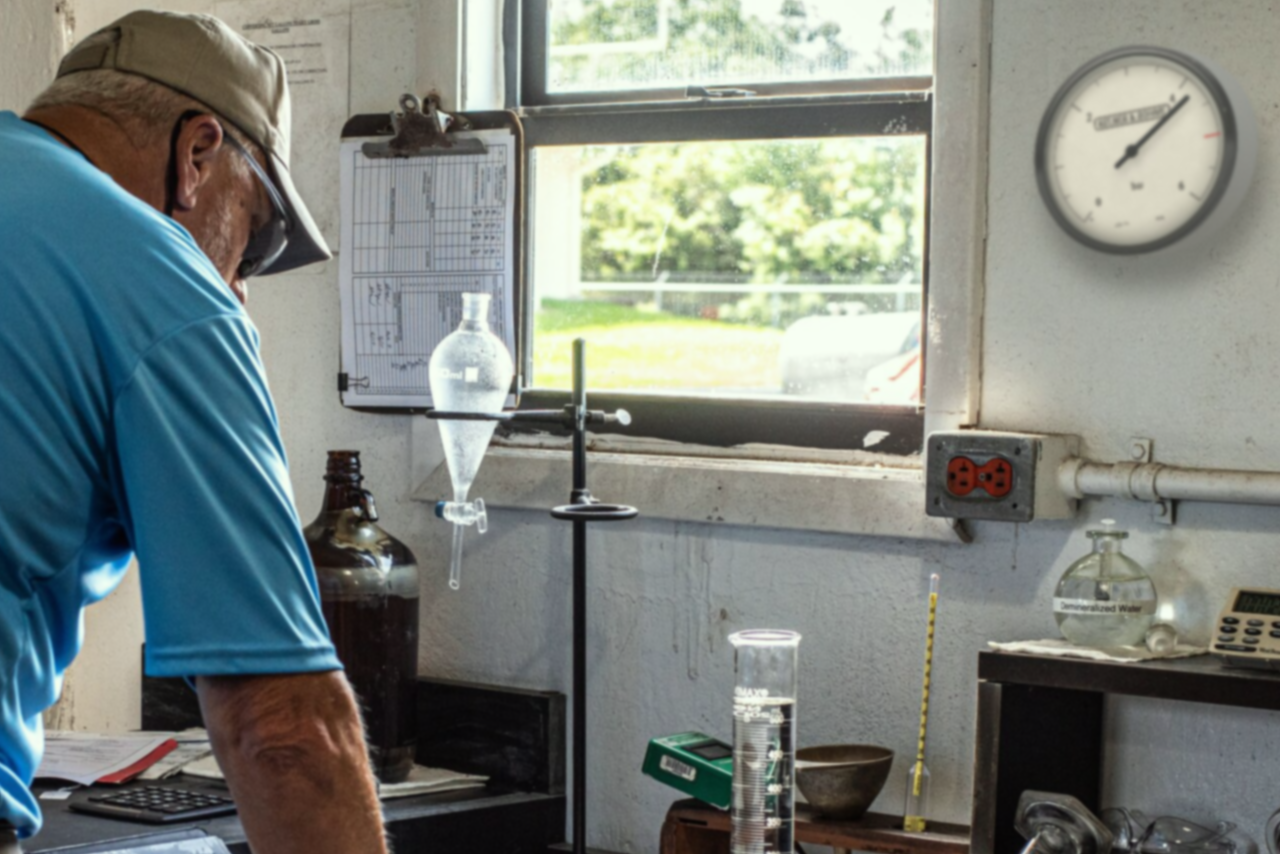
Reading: 4.25 bar
